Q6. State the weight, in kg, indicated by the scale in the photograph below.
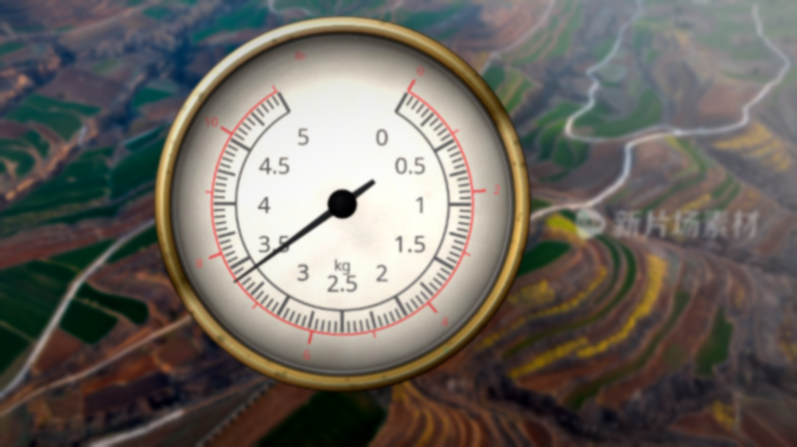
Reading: 3.4 kg
